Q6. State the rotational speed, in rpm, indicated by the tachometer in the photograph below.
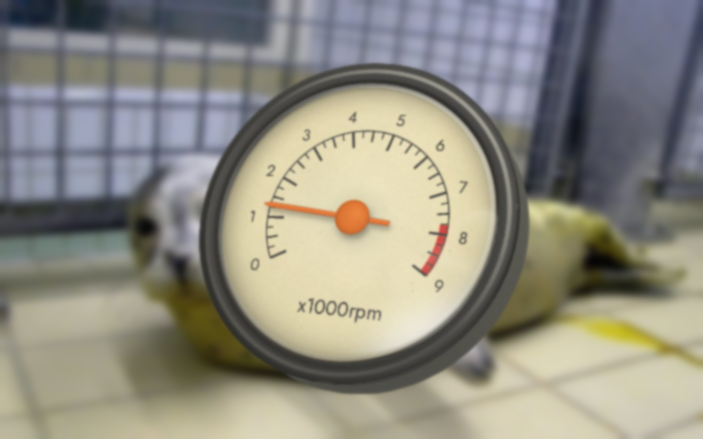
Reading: 1250 rpm
